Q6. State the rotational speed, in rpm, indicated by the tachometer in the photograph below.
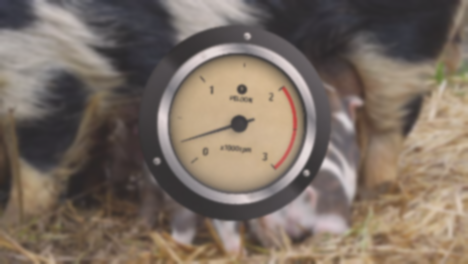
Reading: 250 rpm
